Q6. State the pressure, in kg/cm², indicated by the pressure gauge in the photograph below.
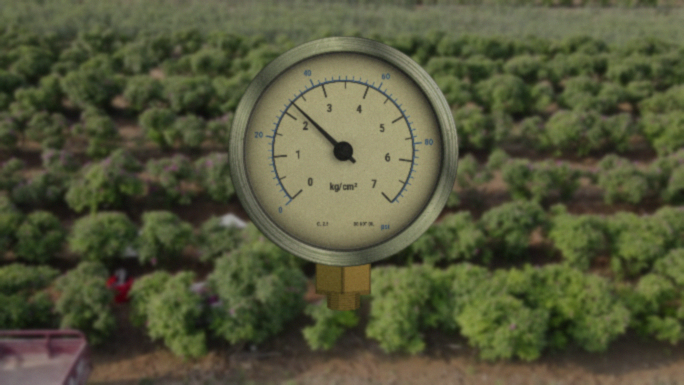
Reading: 2.25 kg/cm²
